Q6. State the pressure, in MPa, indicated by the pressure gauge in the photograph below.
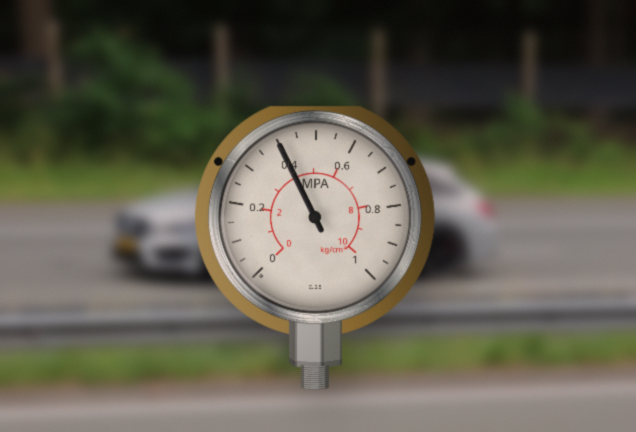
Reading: 0.4 MPa
